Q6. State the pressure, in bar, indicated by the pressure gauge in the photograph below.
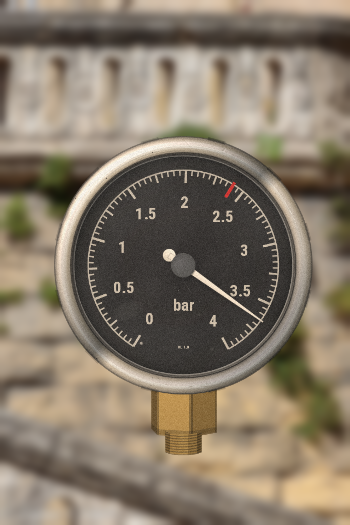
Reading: 3.65 bar
